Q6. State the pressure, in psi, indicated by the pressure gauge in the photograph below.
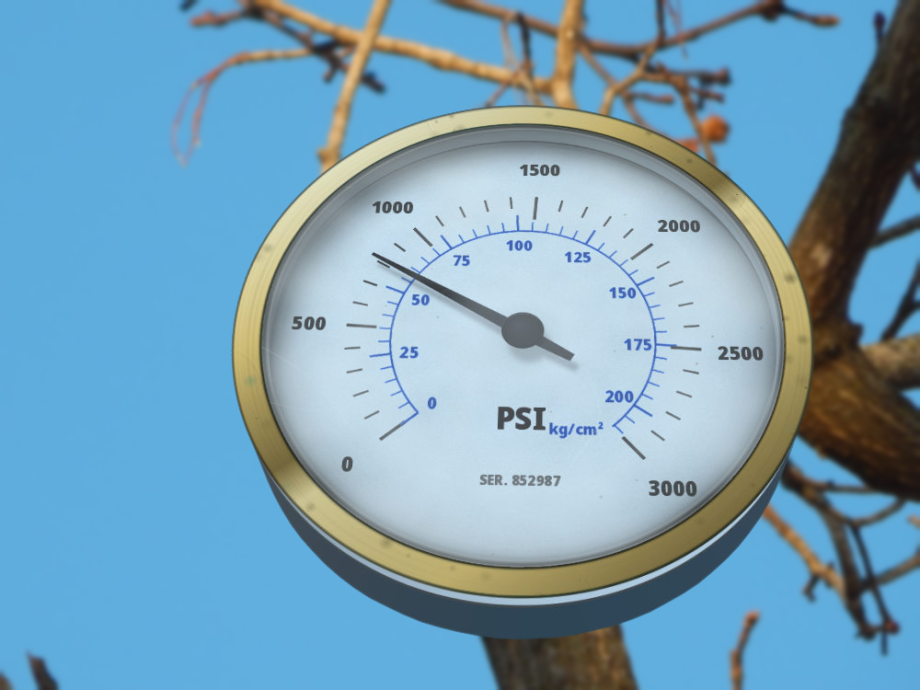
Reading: 800 psi
